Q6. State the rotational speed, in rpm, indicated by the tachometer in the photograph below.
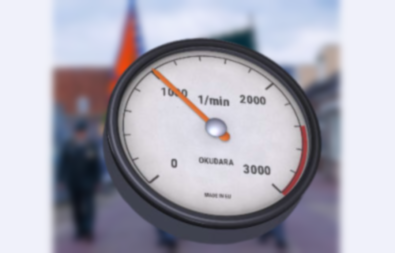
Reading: 1000 rpm
